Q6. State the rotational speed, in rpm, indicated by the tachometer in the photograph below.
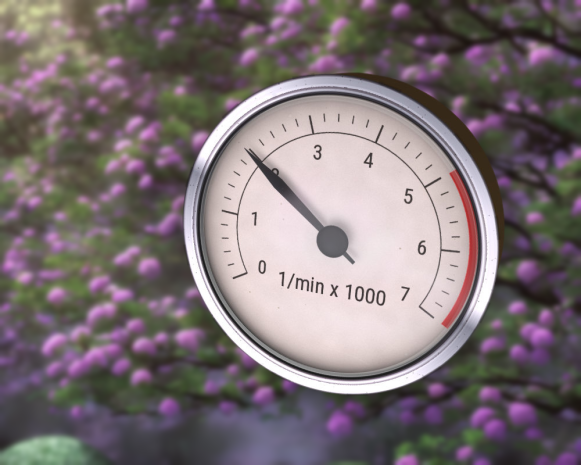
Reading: 2000 rpm
